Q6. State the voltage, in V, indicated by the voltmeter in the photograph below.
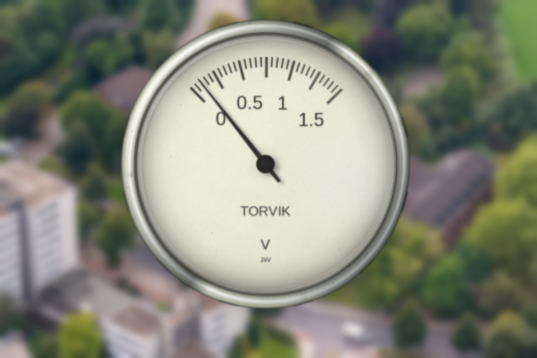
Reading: 0.1 V
